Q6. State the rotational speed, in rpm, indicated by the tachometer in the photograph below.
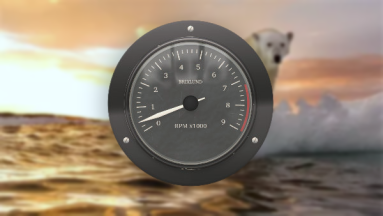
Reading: 400 rpm
